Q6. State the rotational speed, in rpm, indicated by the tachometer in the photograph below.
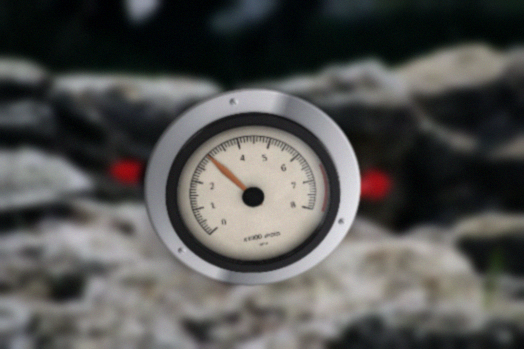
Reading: 3000 rpm
